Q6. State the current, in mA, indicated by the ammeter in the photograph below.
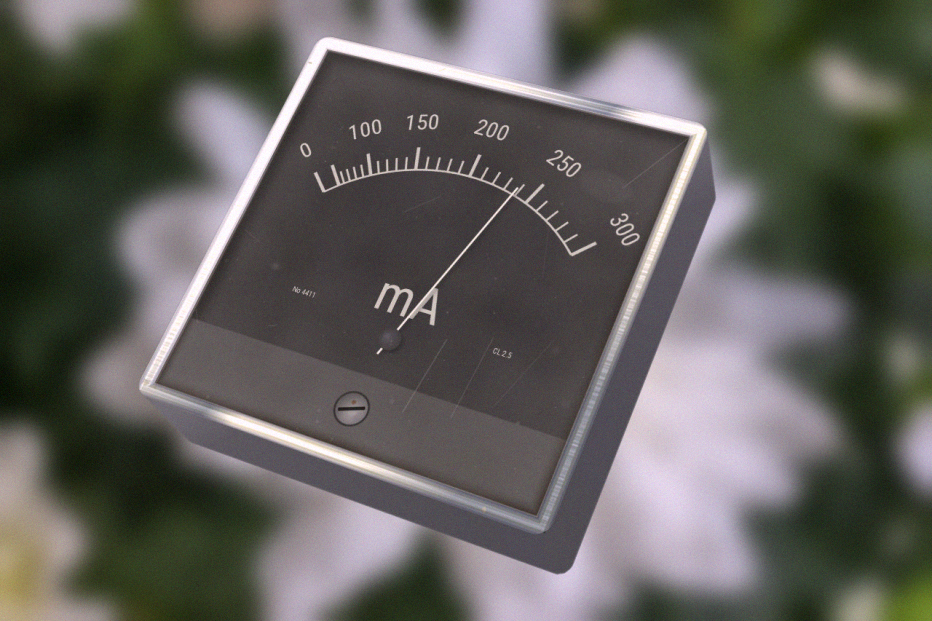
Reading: 240 mA
